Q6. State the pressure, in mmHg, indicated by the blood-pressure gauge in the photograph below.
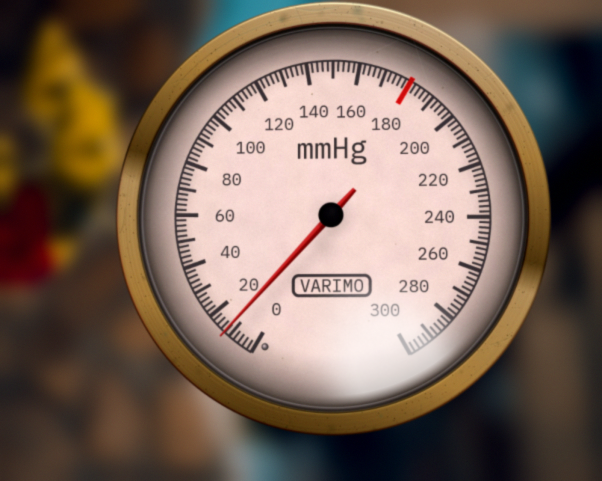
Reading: 12 mmHg
